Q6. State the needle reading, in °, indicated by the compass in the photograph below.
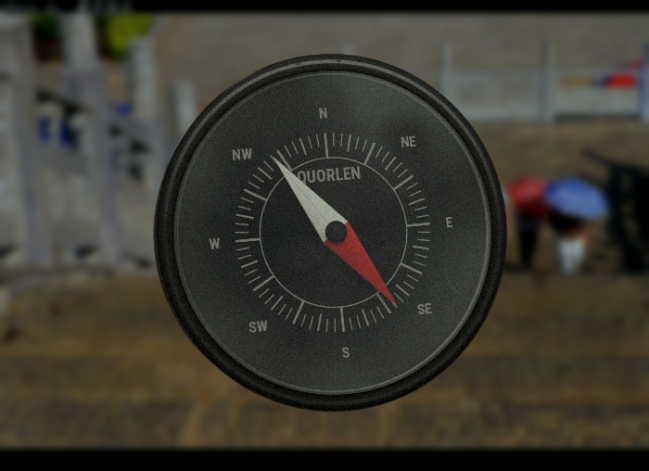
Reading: 145 °
